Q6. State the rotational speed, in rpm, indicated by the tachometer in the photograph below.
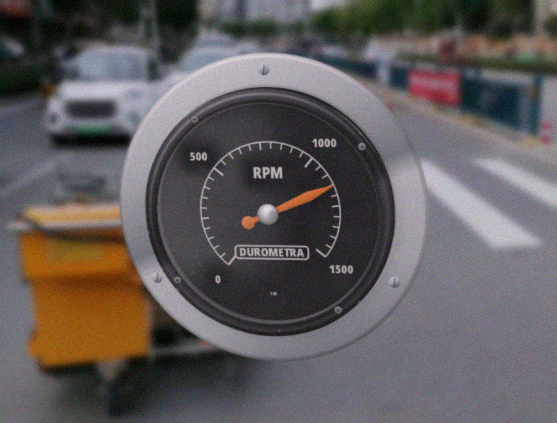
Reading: 1150 rpm
